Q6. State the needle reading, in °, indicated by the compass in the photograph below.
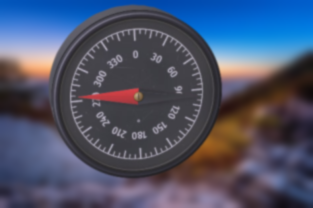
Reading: 275 °
